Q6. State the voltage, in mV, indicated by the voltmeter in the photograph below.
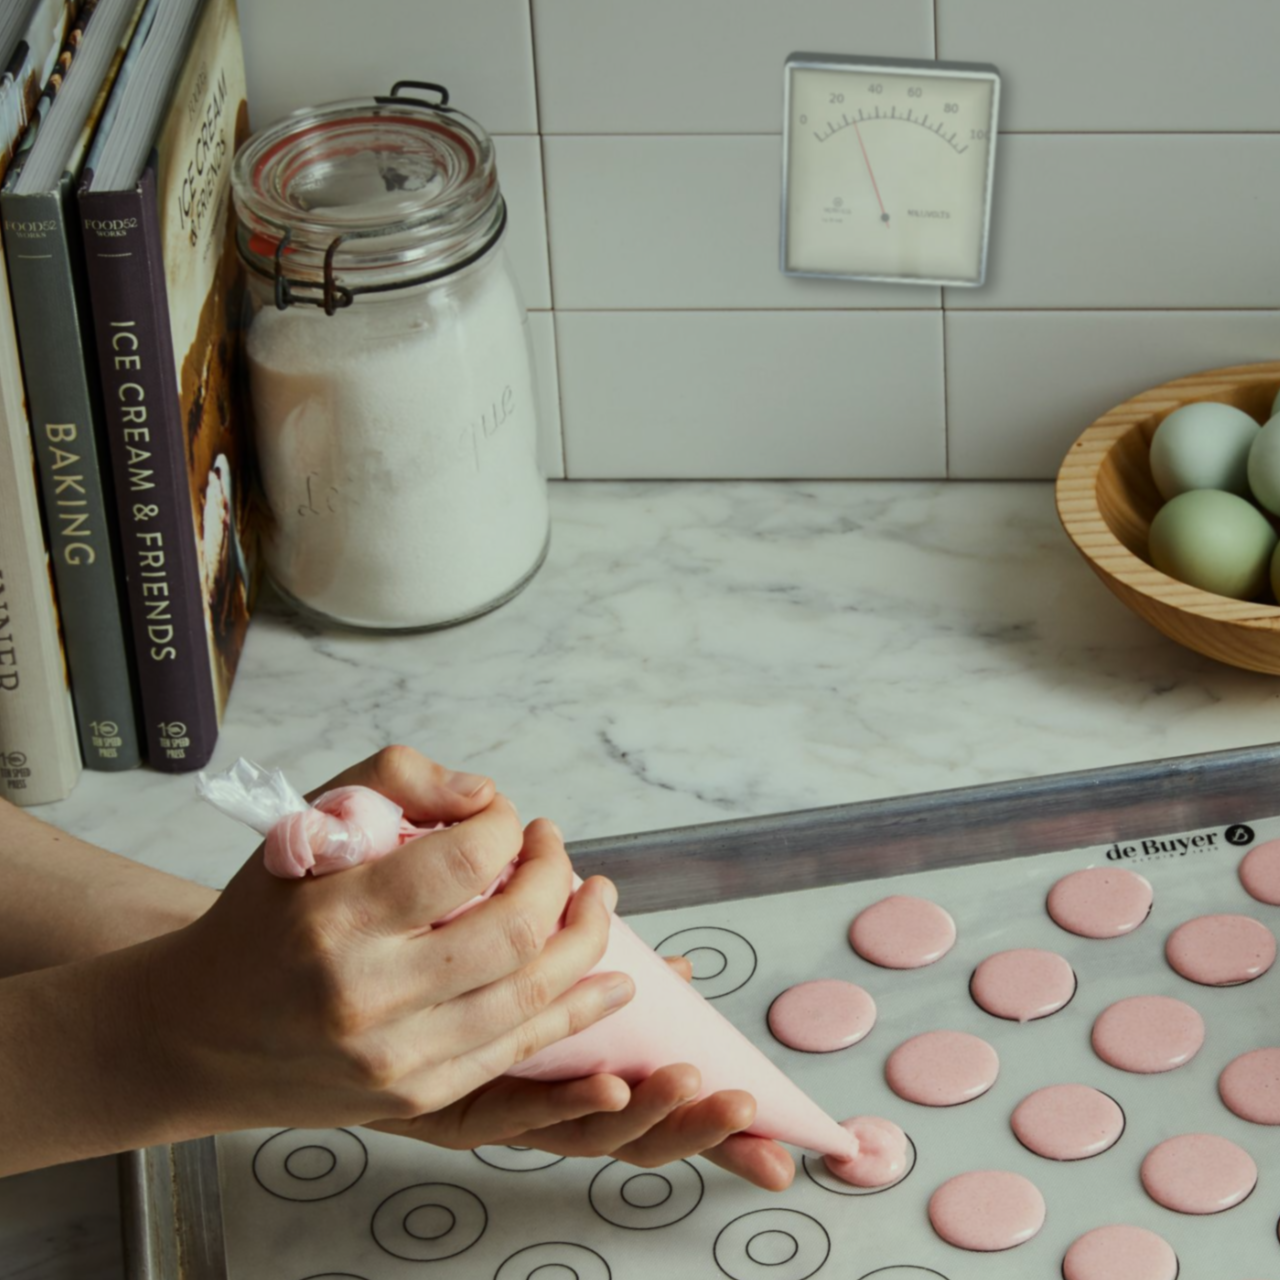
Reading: 25 mV
